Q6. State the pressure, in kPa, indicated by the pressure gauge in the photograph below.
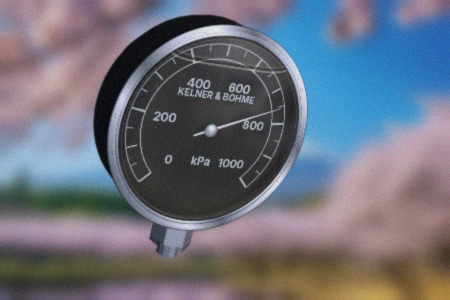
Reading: 750 kPa
